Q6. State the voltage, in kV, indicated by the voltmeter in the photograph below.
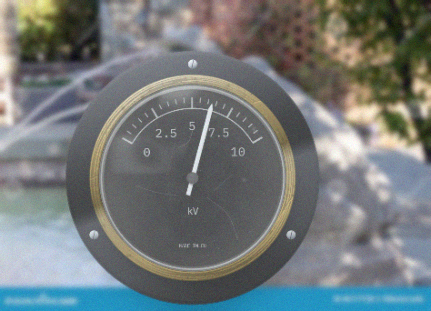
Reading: 6.25 kV
